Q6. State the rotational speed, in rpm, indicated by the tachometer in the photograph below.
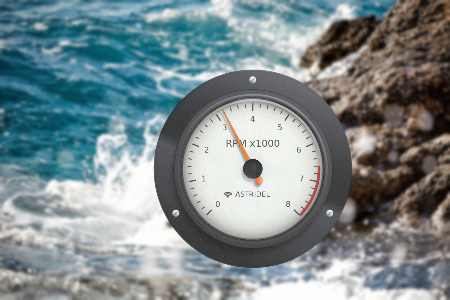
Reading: 3200 rpm
